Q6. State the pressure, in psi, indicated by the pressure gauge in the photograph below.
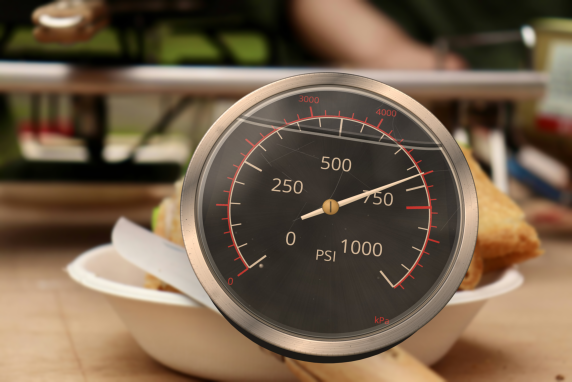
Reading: 725 psi
